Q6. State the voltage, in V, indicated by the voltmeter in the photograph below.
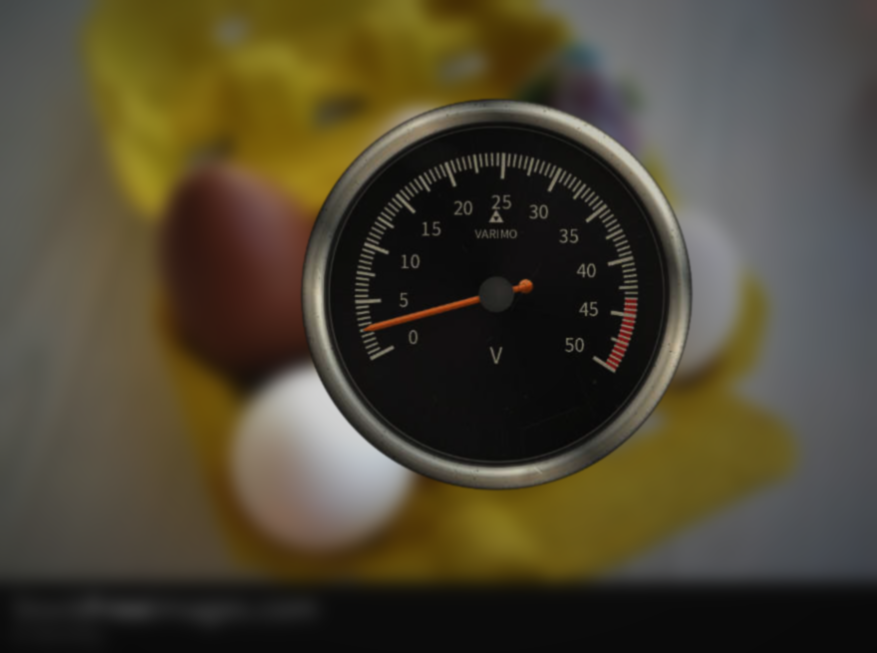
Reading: 2.5 V
